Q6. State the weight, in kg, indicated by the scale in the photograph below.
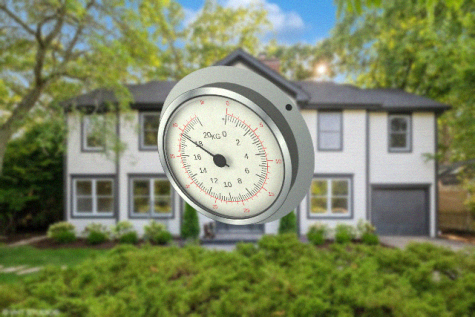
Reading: 18 kg
